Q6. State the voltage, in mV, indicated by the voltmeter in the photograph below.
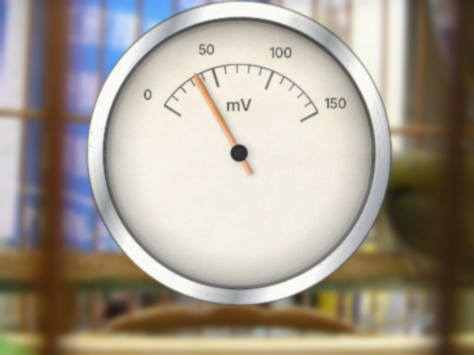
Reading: 35 mV
